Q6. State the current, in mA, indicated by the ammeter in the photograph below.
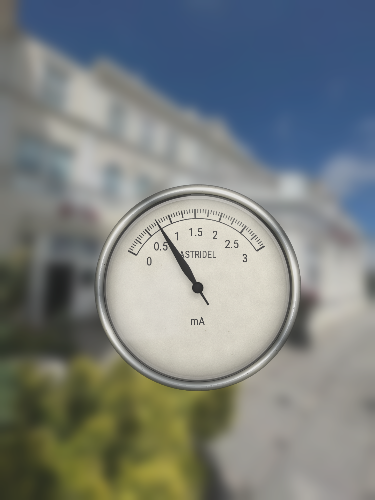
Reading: 0.75 mA
